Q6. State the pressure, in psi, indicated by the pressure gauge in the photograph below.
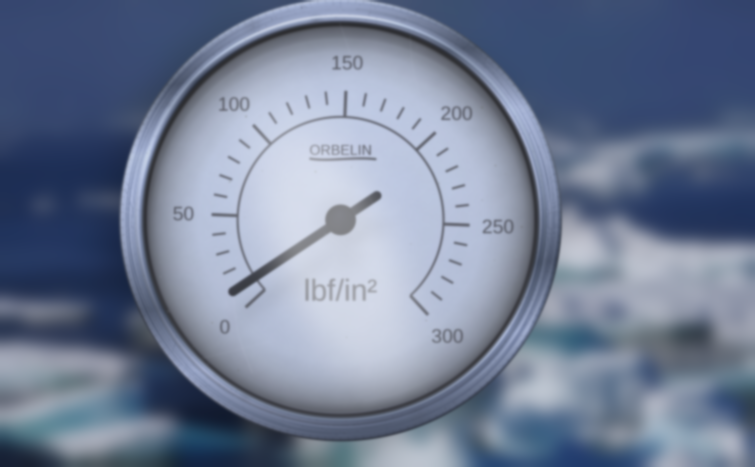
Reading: 10 psi
